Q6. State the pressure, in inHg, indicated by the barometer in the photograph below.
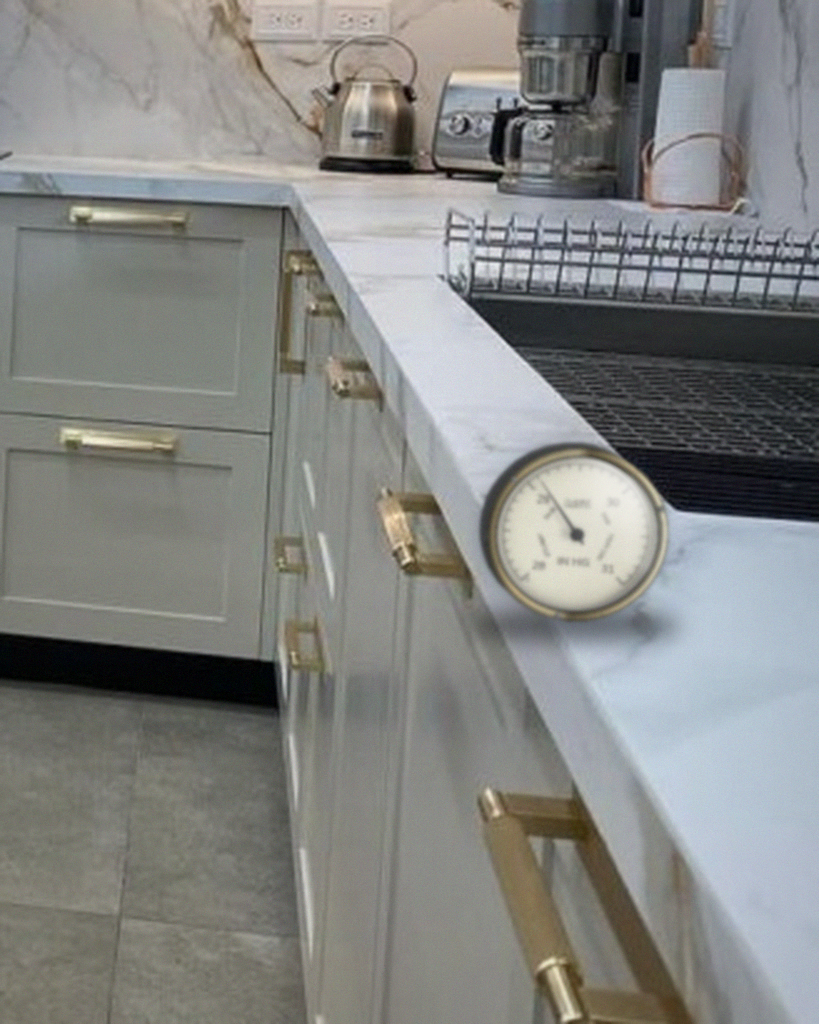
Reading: 29.1 inHg
